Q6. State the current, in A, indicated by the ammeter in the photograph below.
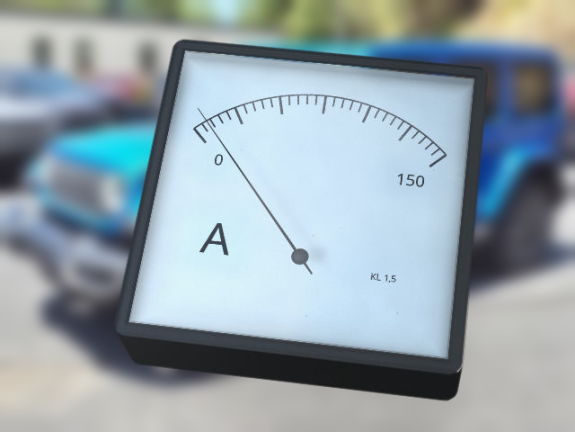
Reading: 7.5 A
